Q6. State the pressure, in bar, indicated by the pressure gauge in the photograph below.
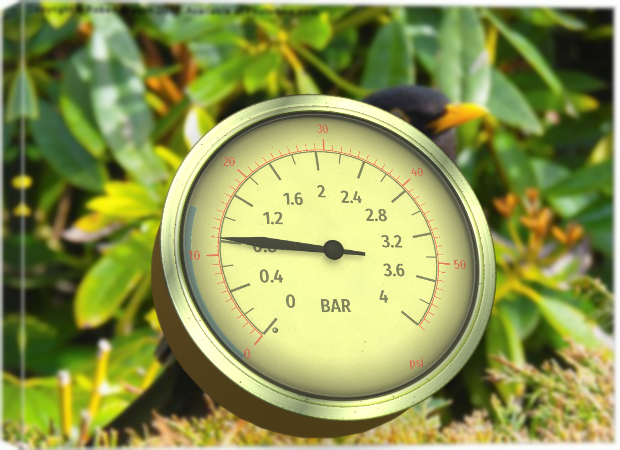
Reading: 0.8 bar
